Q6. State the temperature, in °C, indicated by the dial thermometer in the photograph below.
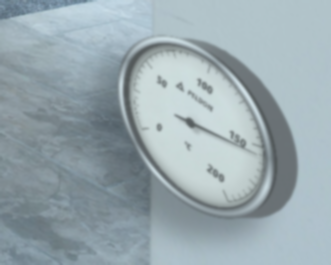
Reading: 155 °C
